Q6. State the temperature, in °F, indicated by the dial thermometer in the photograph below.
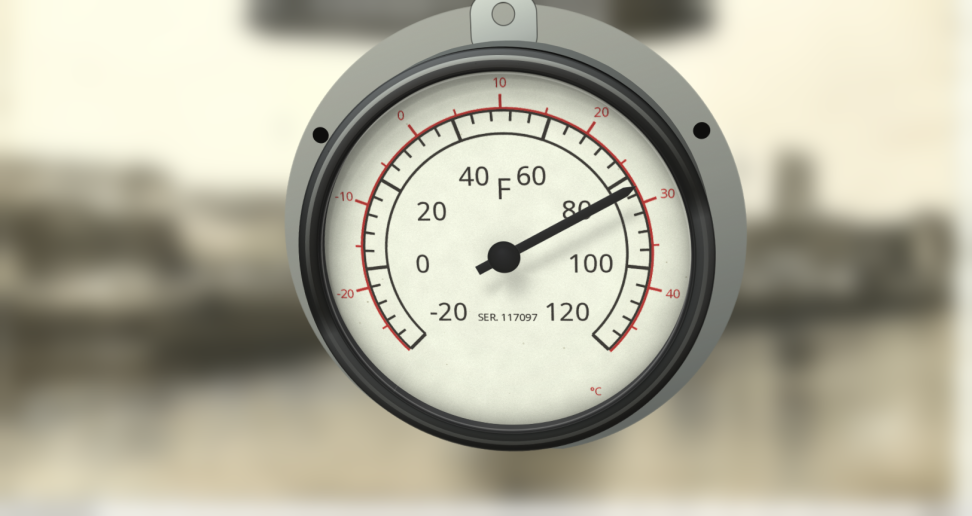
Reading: 82 °F
